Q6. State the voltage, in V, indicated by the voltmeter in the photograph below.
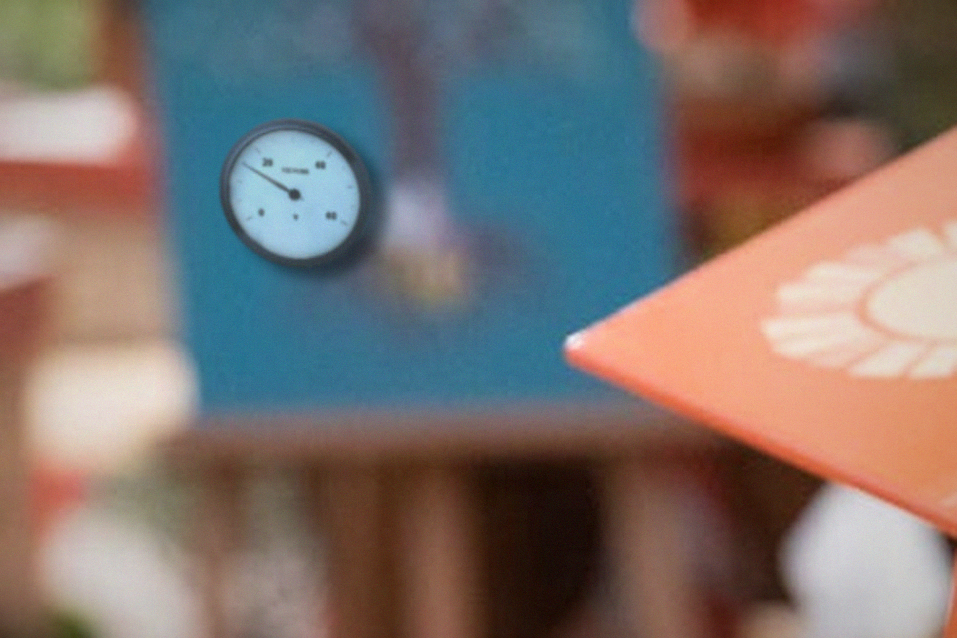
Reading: 15 V
